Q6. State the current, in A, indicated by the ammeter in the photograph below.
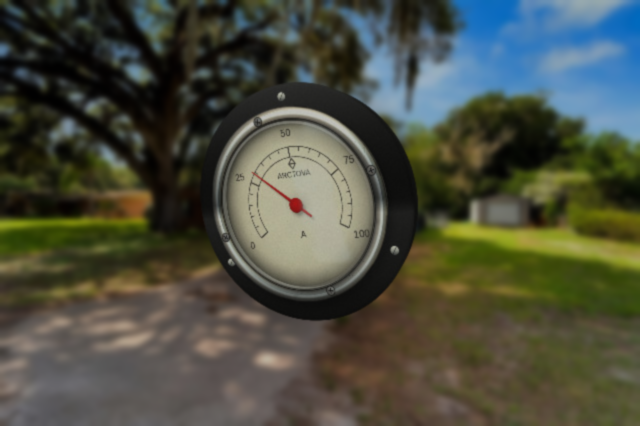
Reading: 30 A
